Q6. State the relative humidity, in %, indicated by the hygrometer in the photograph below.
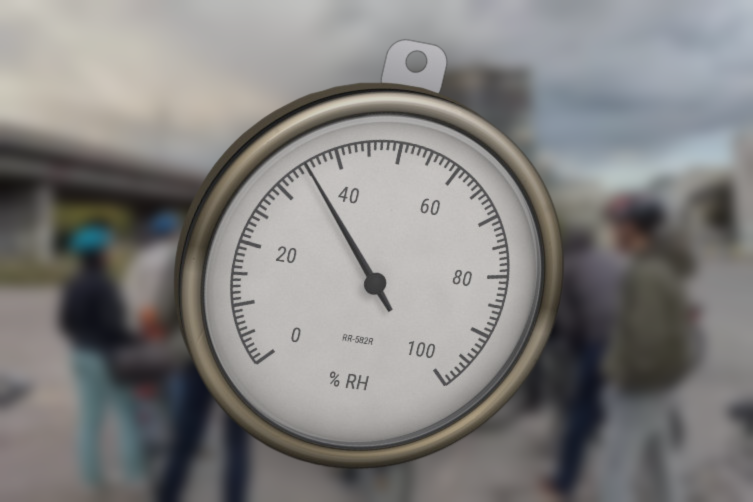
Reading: 35 %
